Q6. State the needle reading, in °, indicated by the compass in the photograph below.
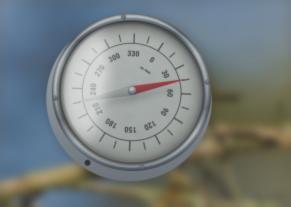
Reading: 45 °
